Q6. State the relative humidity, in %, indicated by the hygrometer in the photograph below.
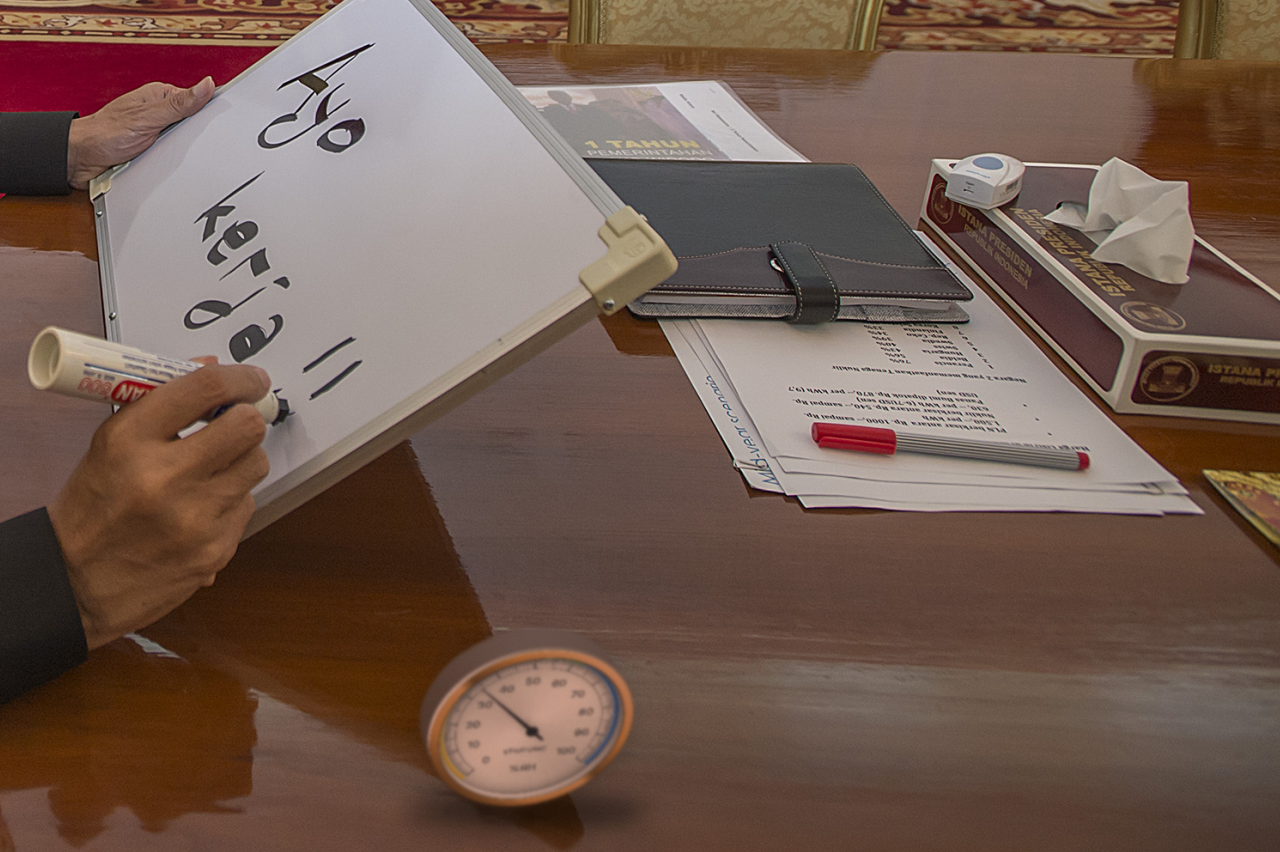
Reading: 35 %
